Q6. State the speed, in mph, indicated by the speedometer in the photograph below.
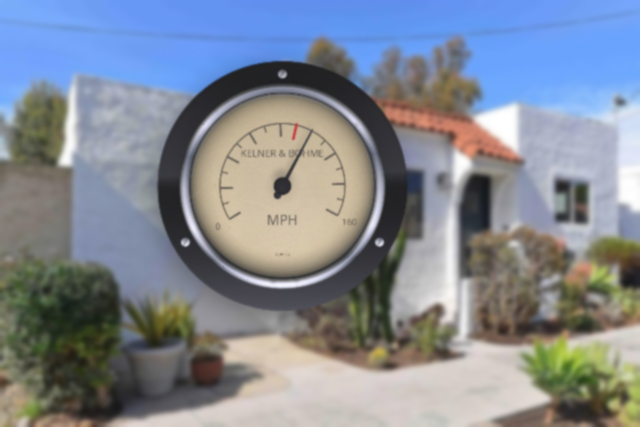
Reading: 100 mph
